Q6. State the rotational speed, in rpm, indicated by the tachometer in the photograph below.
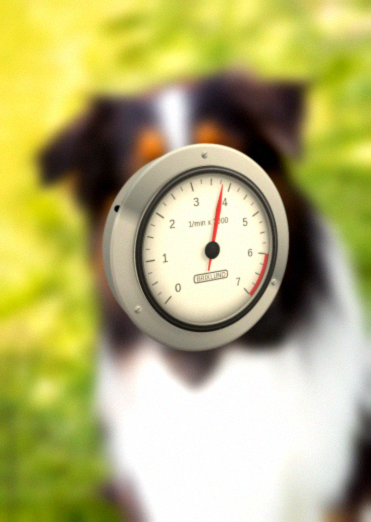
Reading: 3750 rpm
